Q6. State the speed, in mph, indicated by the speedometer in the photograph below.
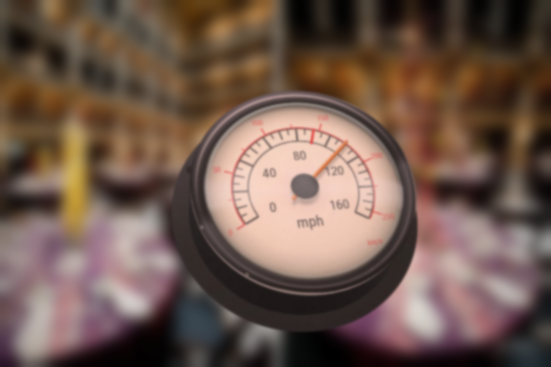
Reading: 110 mph
